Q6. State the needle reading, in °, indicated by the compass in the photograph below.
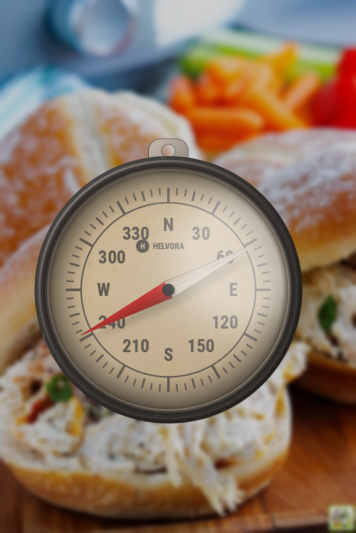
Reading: 242.5 °
